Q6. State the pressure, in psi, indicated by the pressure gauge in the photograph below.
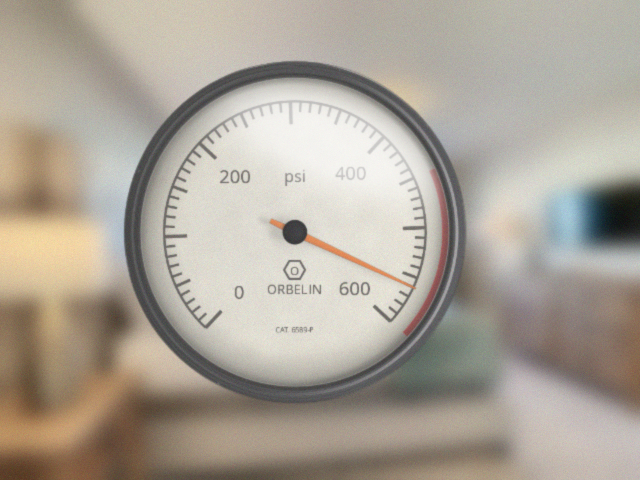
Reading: 560 psi
